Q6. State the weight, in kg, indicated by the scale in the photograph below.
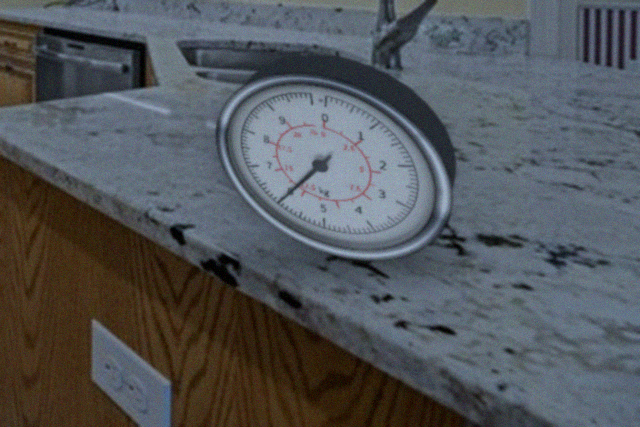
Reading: 6 kg
